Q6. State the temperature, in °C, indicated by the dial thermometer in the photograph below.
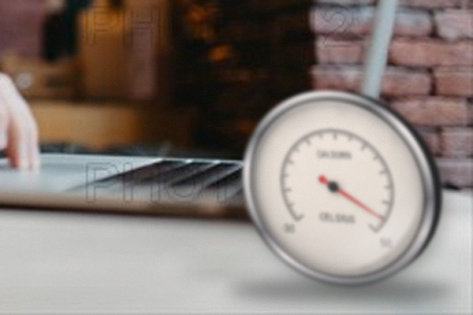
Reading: 45 °C
